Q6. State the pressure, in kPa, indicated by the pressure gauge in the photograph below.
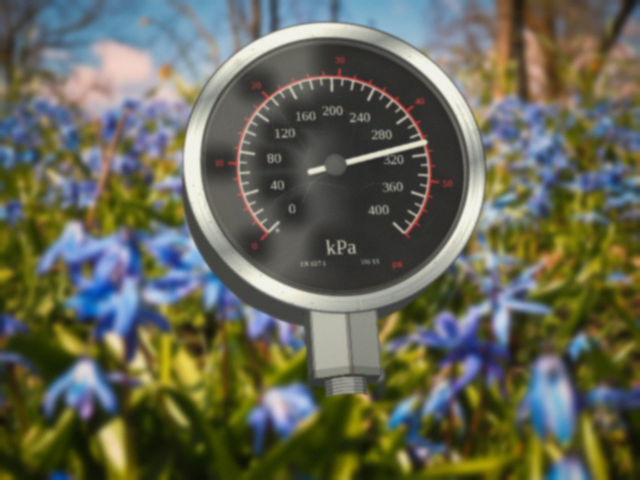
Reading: 310 kPa
